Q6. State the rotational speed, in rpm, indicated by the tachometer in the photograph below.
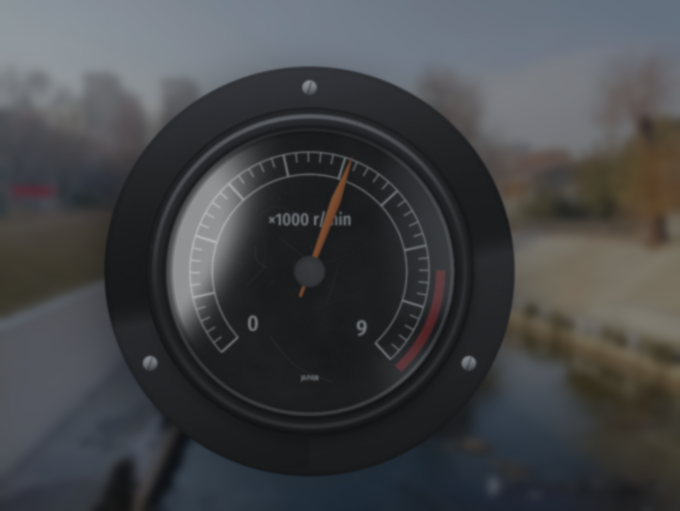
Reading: 5100 rpm
